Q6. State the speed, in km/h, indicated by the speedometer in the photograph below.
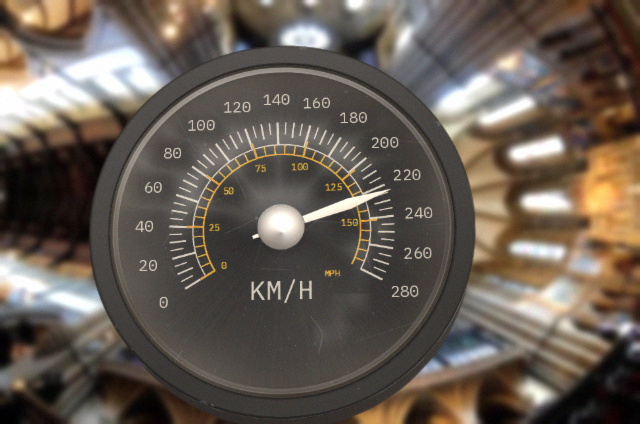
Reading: 225 km/h
